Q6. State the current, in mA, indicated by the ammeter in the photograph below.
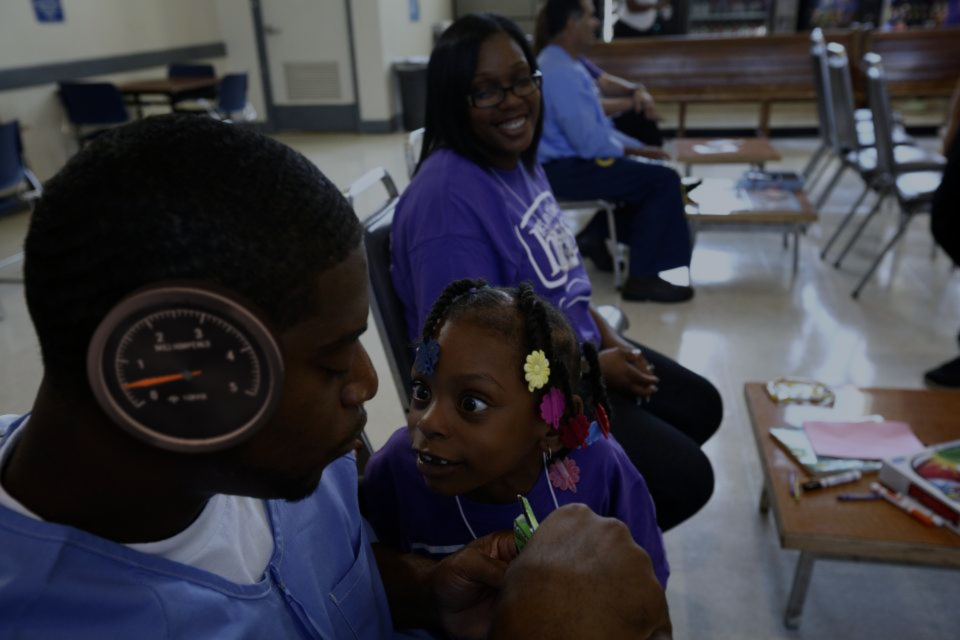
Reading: 0.5 mA
